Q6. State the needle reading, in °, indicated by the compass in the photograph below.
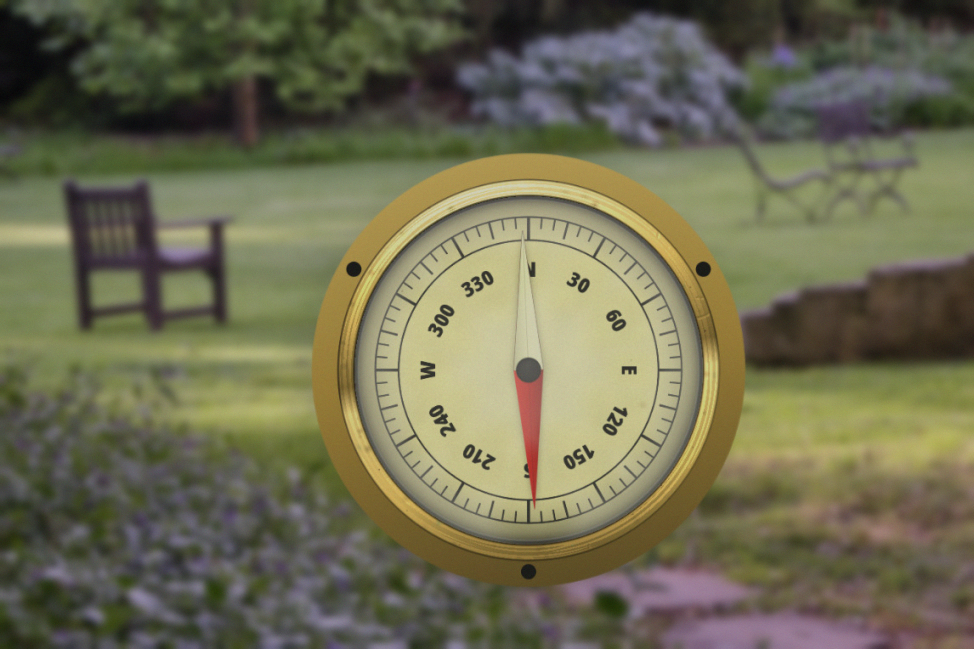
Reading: 177.5 °
